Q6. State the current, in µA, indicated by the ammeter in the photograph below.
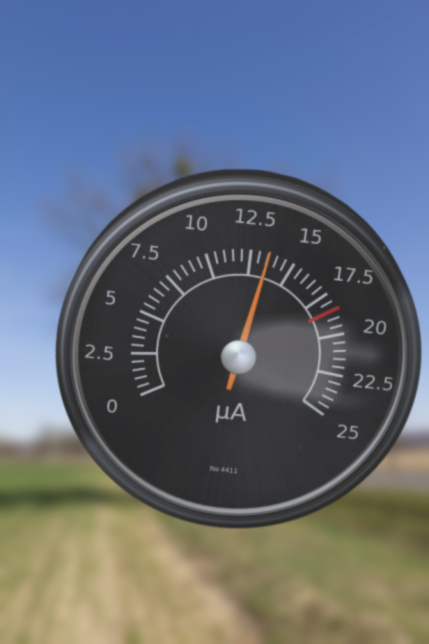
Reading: 13.5 µA
